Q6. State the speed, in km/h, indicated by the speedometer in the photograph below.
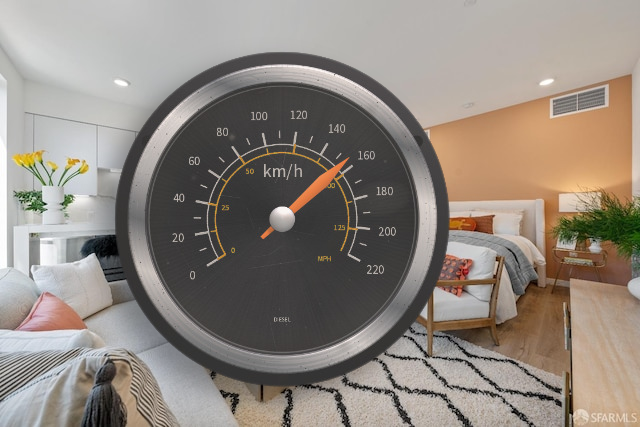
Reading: 155 km/h
